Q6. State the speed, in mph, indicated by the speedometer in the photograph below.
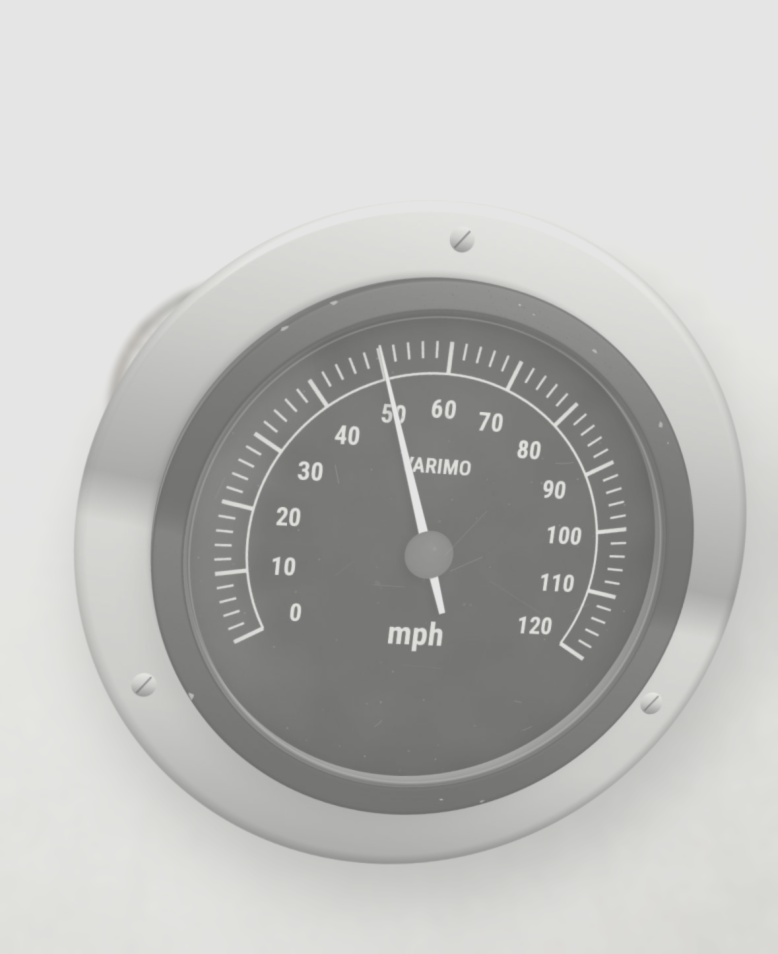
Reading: 50 mph
